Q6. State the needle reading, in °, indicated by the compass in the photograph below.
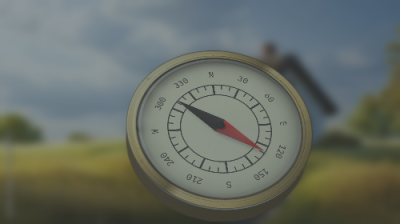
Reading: 130 °
